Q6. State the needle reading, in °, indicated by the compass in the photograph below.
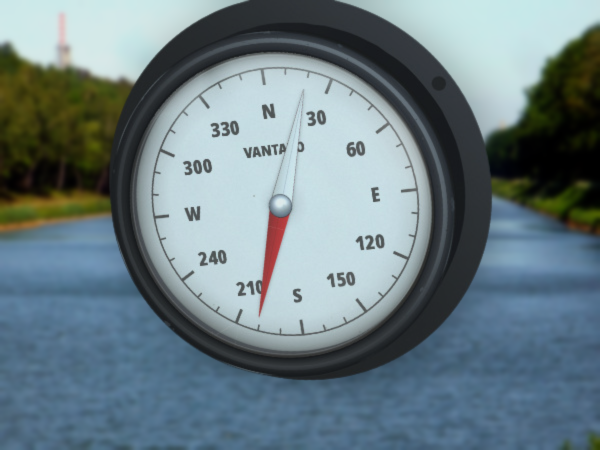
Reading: 200 °
